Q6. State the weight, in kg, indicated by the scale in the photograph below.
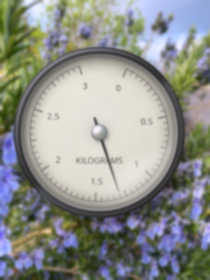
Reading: 1.3 kg
